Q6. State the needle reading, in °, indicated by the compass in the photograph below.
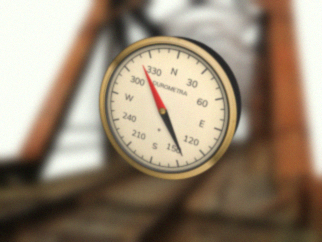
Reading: 320 °
